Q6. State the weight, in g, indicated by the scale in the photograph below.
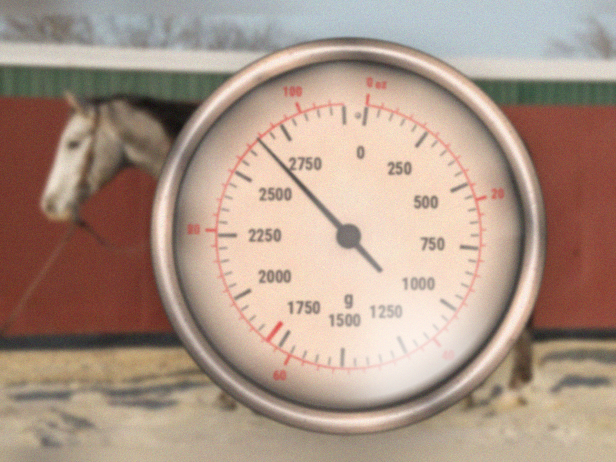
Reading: 2650 g
